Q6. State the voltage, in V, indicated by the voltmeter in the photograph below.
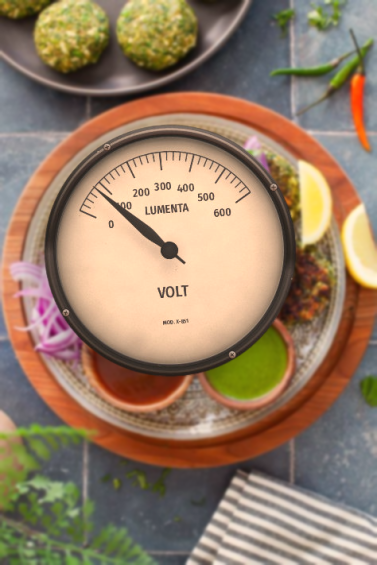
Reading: 80 V
